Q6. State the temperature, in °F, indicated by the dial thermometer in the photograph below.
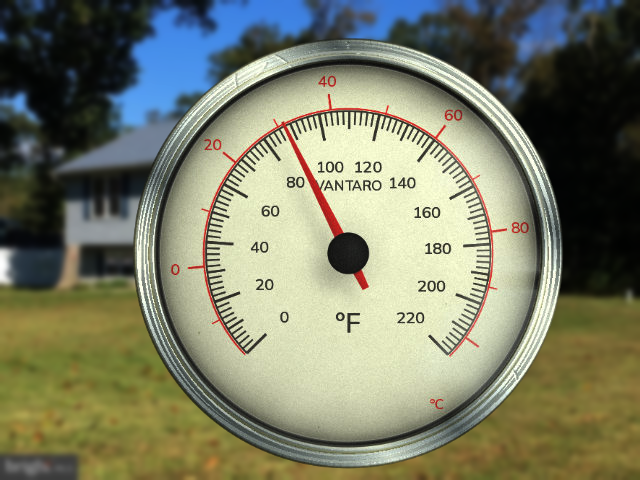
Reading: 88 °F
